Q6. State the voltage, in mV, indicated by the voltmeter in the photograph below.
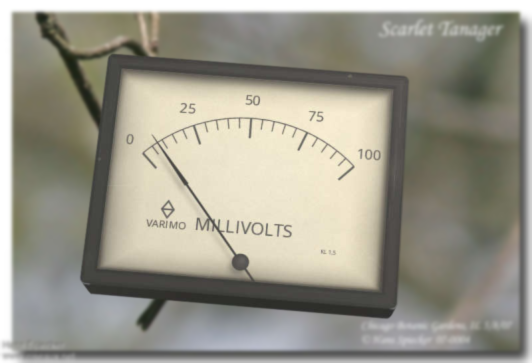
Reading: 7.5 mV
